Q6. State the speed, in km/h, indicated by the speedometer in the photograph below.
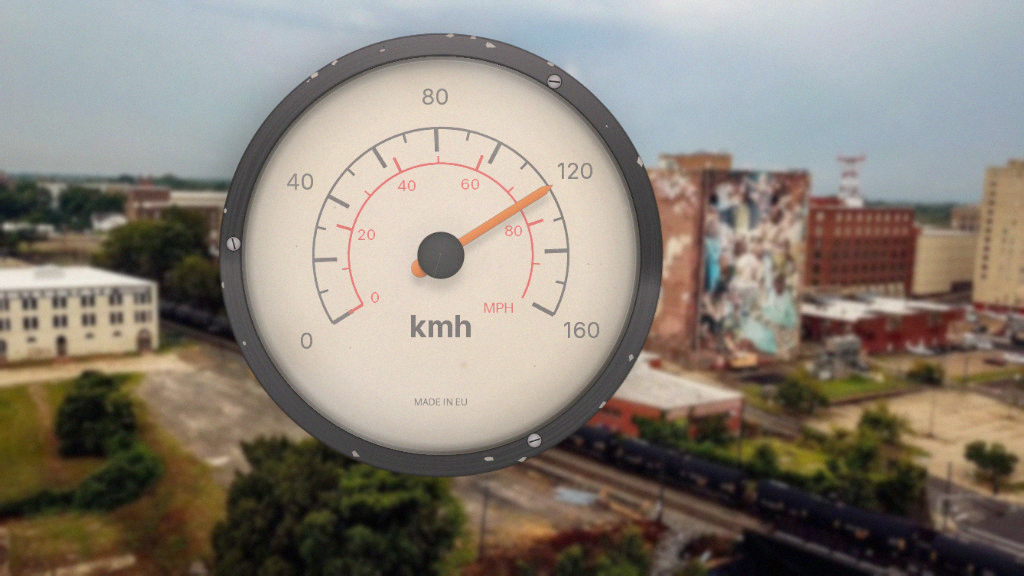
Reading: 120 km/h
